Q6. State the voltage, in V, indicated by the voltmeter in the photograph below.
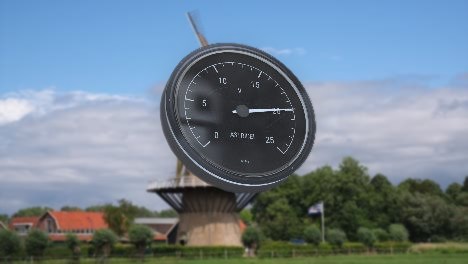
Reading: 20 V
